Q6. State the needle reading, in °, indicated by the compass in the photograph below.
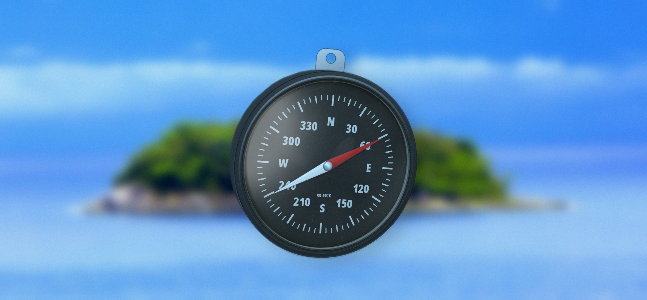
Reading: 60 °
